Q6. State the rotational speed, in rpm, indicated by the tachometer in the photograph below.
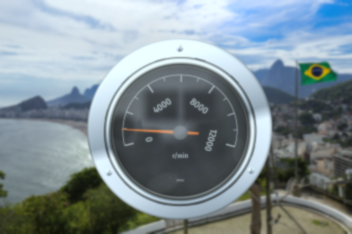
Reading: 1000 rpm
